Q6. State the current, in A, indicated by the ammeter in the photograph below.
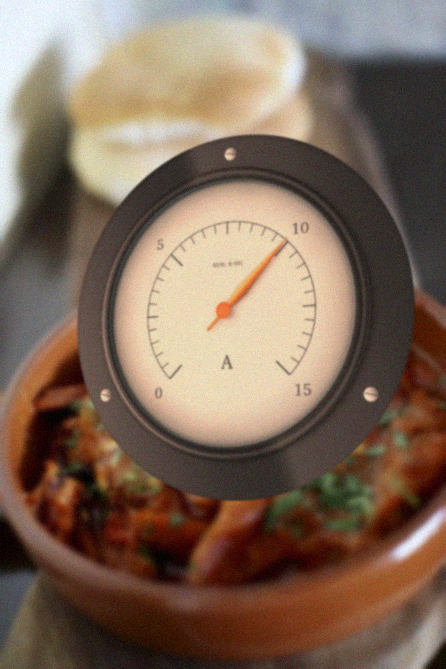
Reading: 10 A
